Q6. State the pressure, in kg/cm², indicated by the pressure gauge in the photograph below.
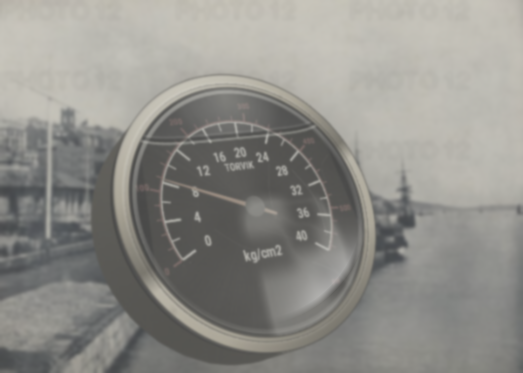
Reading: 8 kg/cm²
